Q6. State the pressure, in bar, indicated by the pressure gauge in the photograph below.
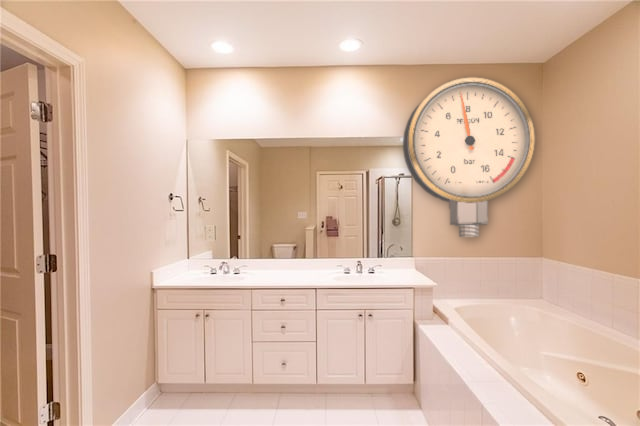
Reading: 7.5 bar
